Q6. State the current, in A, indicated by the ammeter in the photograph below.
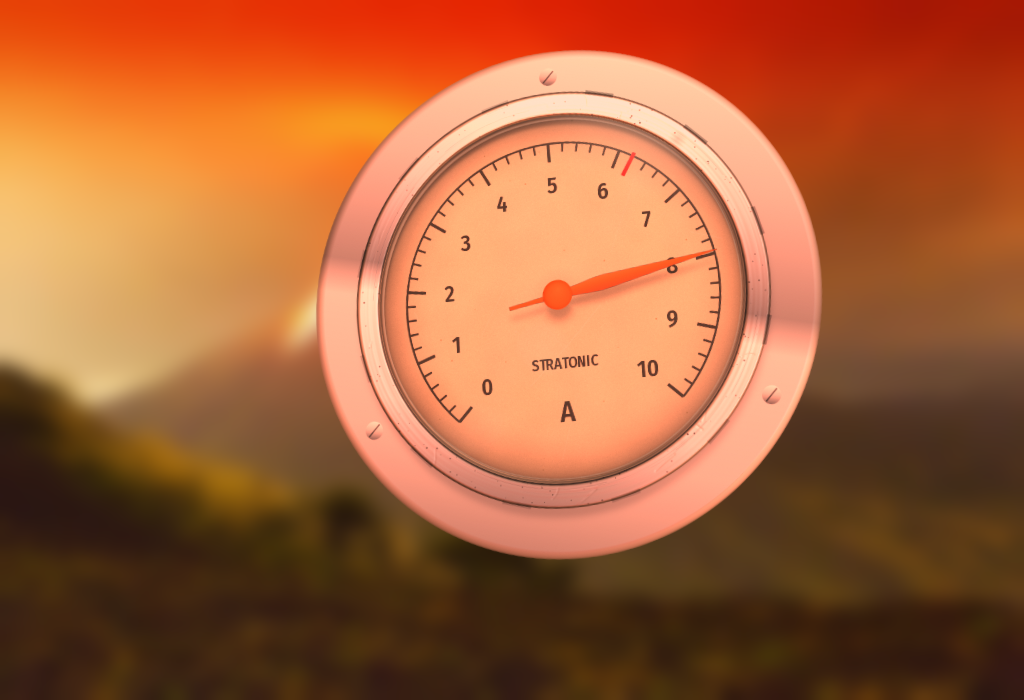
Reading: 8 A
